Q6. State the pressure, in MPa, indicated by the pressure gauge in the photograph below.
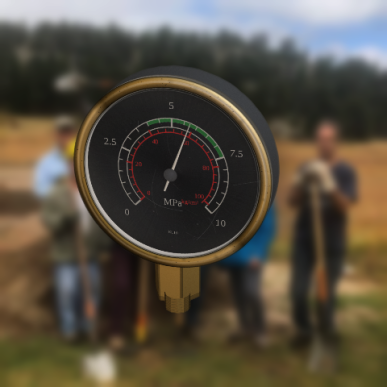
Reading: 5.75 MPa
